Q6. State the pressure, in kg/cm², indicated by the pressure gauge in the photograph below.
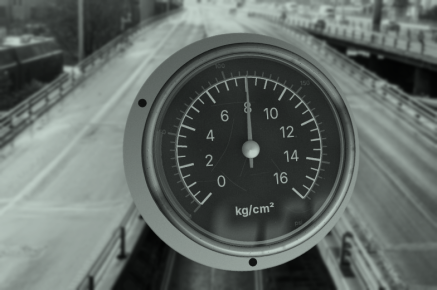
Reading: 8 kg/cm²
